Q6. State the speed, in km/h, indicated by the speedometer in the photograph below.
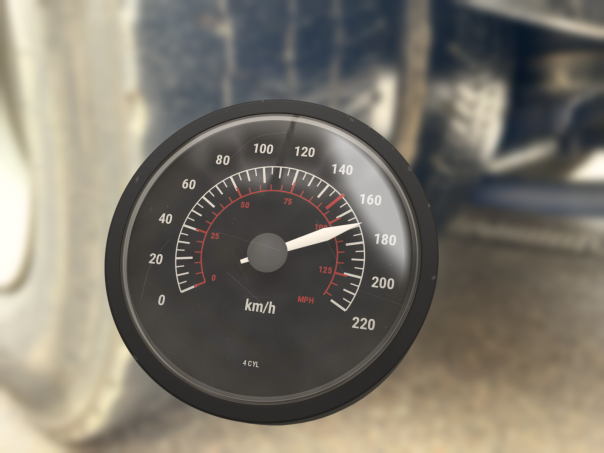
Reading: 170 km/h
